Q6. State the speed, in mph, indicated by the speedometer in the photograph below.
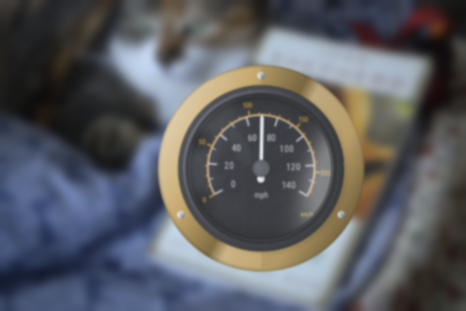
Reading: 70 mph
